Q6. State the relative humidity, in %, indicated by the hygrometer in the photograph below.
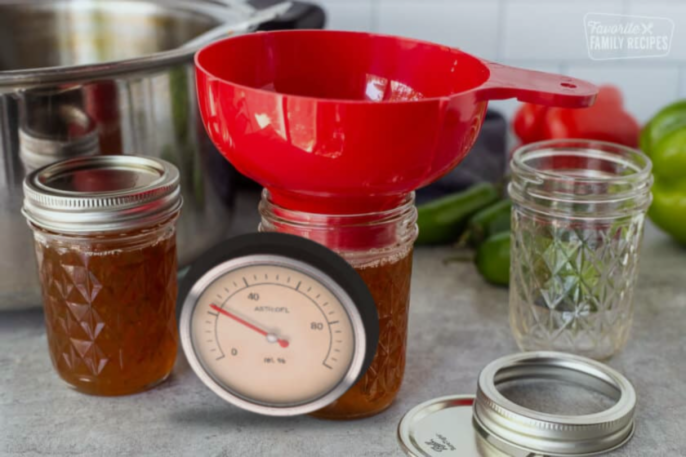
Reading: 24 %
